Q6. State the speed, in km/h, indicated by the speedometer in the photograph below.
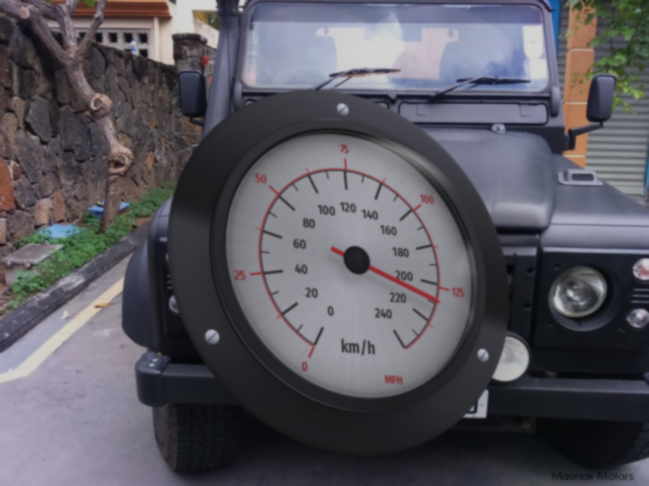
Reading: 210 km/h
